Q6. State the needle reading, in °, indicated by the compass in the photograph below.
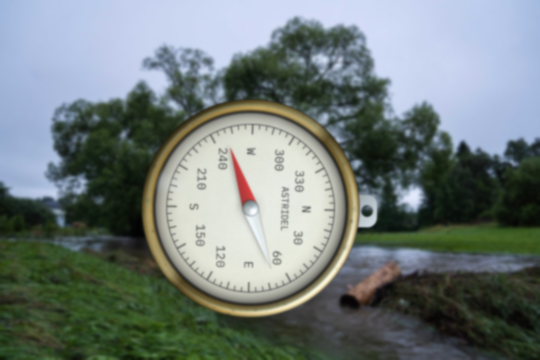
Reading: 250 °
